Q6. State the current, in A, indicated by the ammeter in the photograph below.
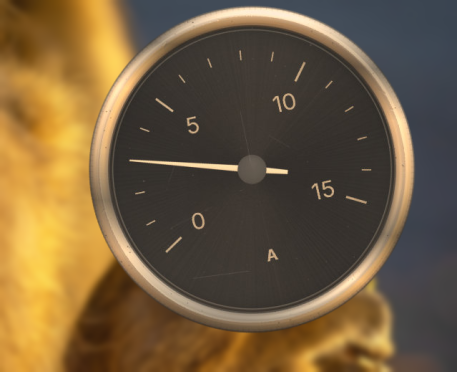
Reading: 3 A
